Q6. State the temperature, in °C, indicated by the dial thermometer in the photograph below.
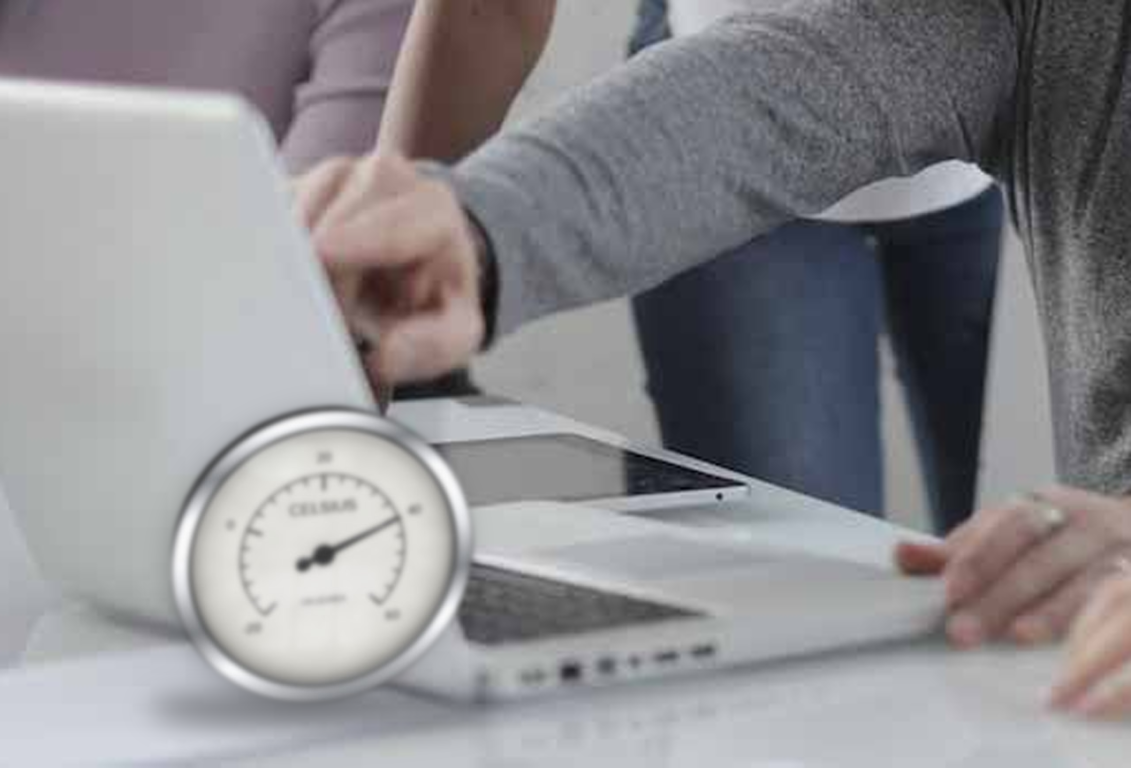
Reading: 40 °C
